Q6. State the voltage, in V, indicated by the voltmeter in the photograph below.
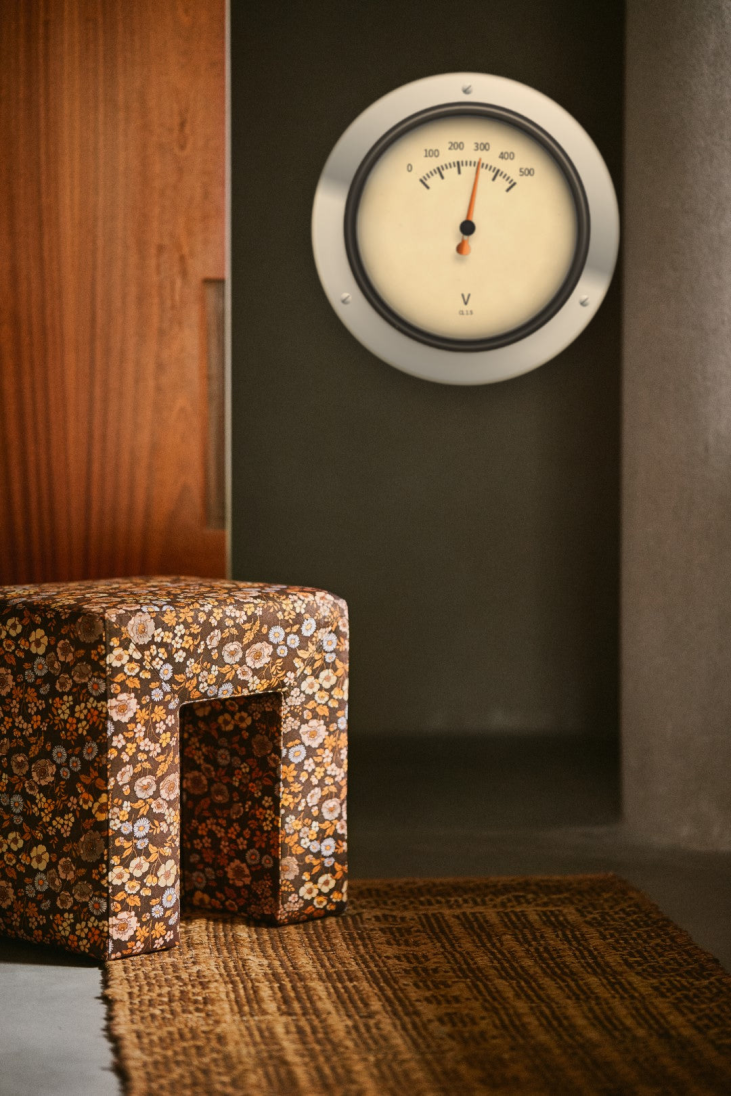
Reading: 300 V
